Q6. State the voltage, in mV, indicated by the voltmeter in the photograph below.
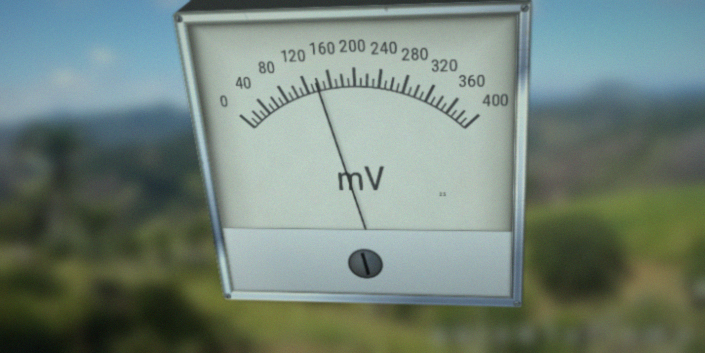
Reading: 140 mV
